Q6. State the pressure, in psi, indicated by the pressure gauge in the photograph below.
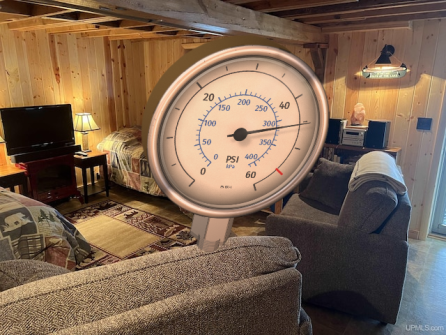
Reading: 45 psi
